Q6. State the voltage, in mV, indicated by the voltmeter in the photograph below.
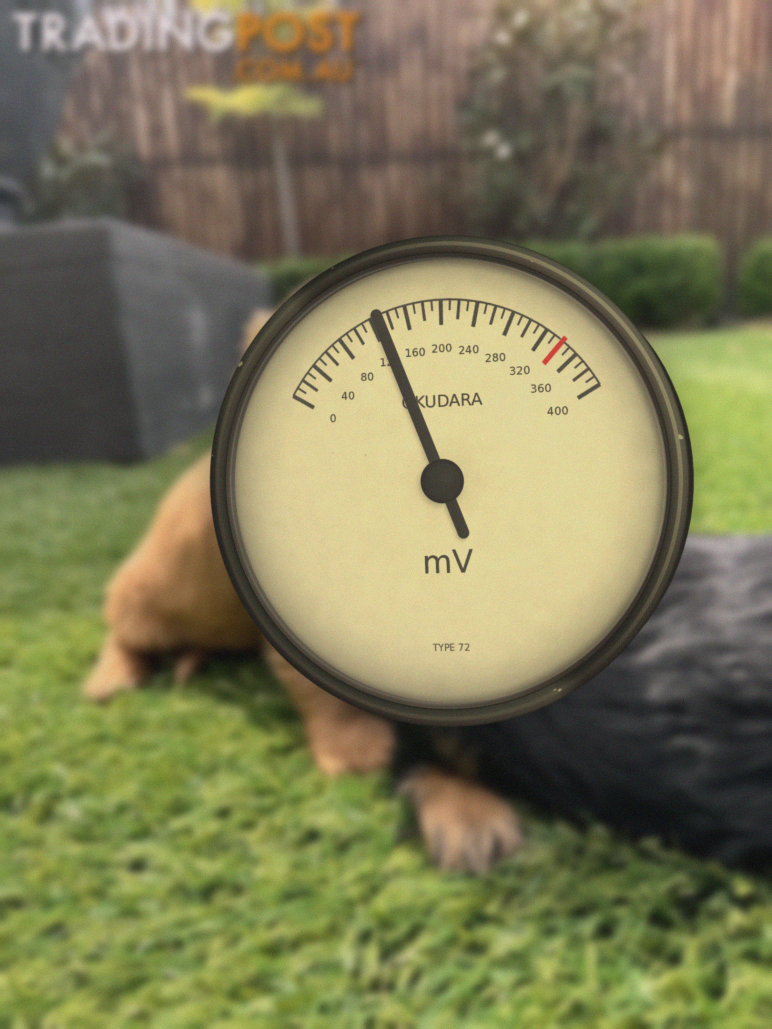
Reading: 130 mV
